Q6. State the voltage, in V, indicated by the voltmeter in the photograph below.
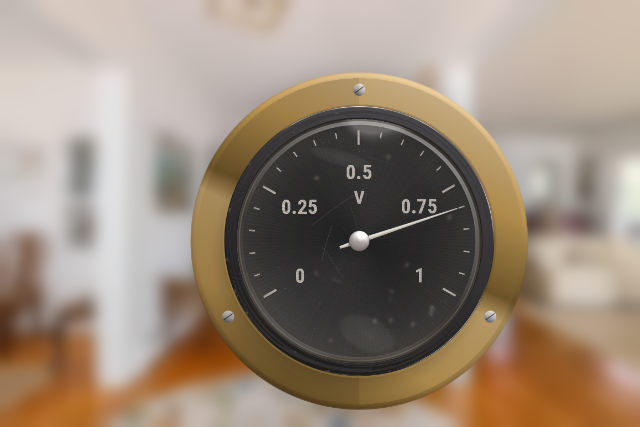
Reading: 0.8 V
